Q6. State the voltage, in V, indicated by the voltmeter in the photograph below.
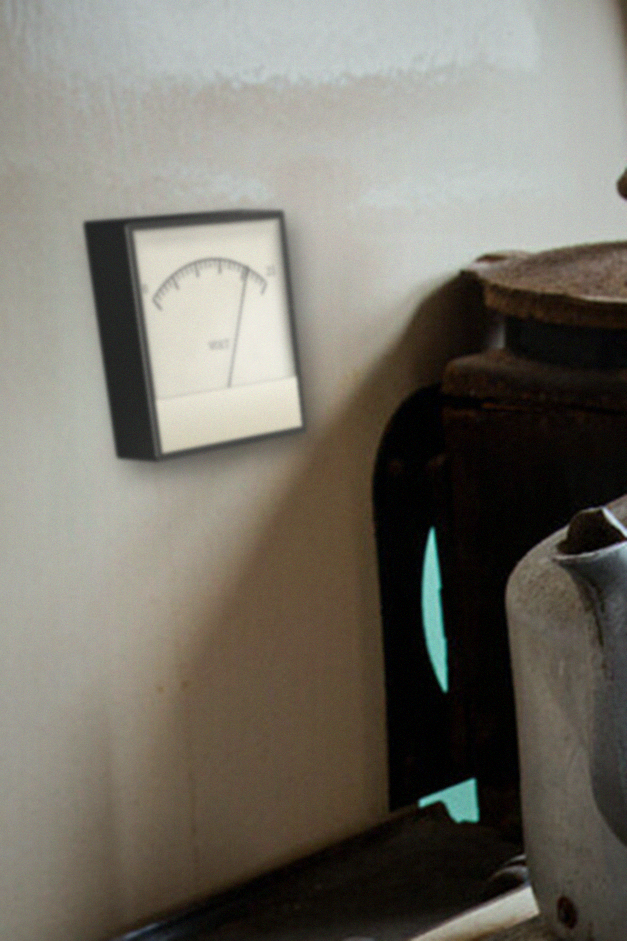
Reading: 20 V
